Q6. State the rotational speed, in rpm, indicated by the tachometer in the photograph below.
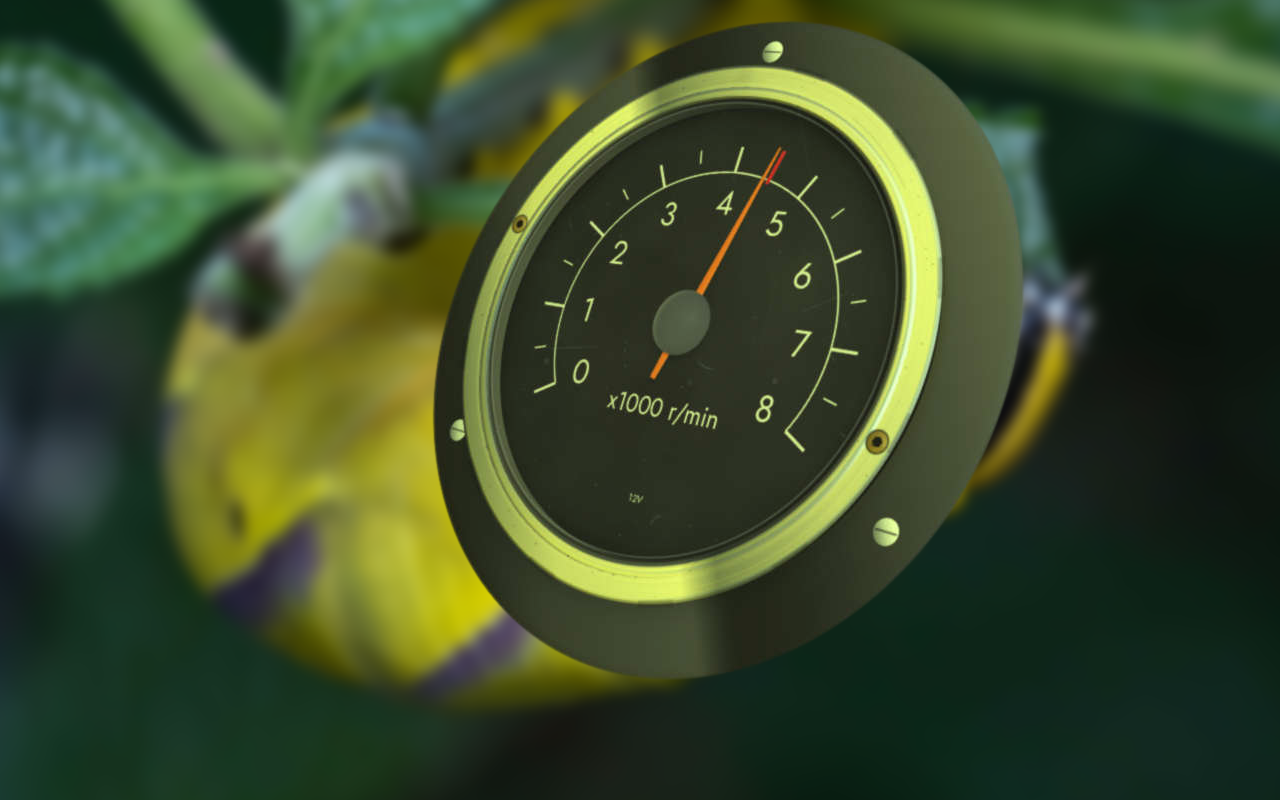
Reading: 4500 rpm
